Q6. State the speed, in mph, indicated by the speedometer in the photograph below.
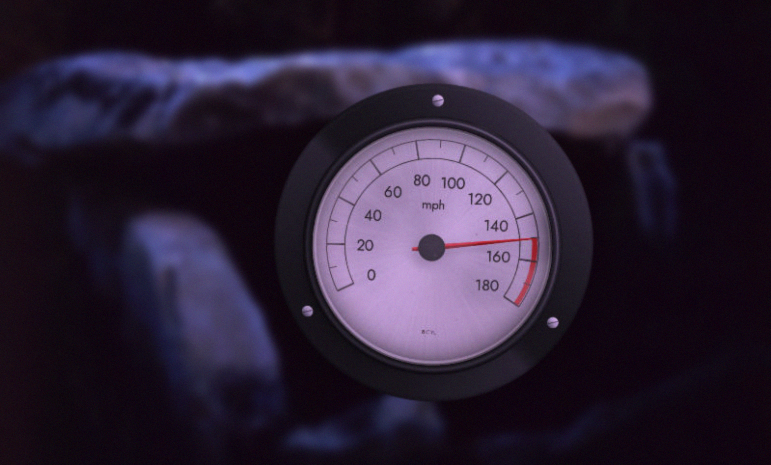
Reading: 150 mph
